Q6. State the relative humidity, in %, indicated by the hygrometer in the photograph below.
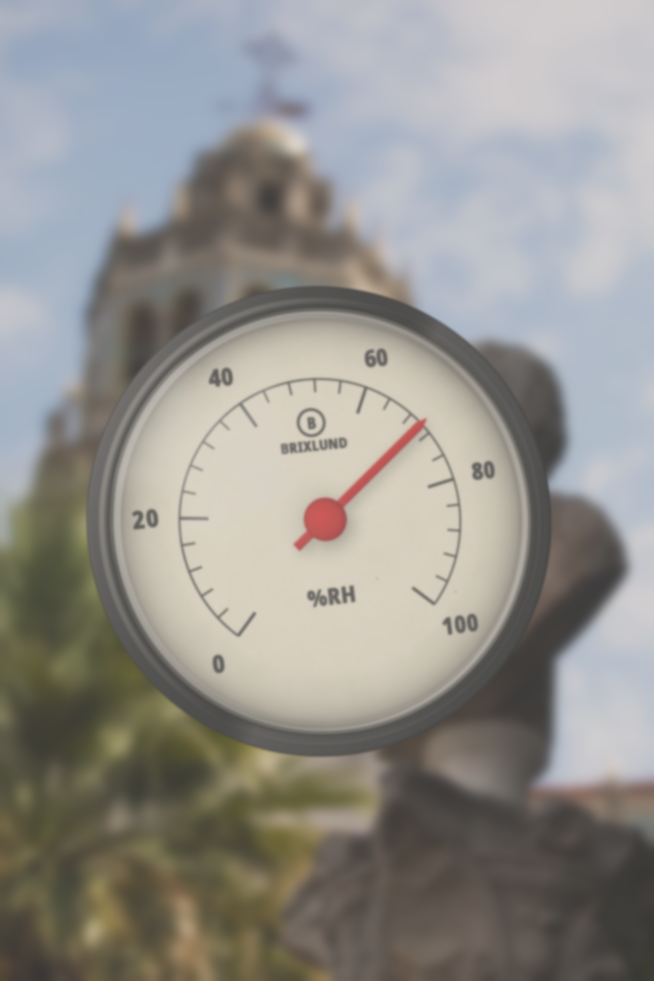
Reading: 70 %
